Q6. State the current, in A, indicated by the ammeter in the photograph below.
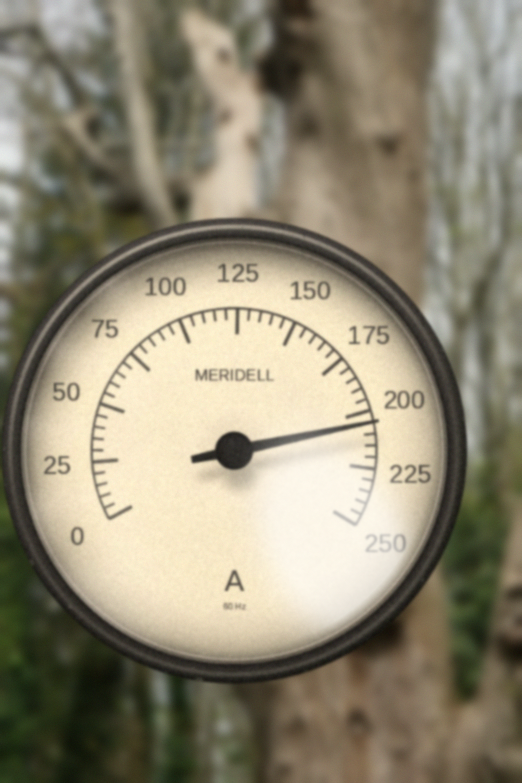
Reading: 205 A
